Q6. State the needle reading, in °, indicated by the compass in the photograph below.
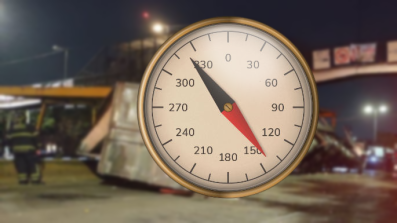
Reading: 142.5 °
